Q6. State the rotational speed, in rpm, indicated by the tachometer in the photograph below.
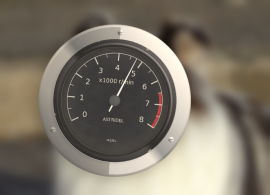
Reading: 4750 rpm
